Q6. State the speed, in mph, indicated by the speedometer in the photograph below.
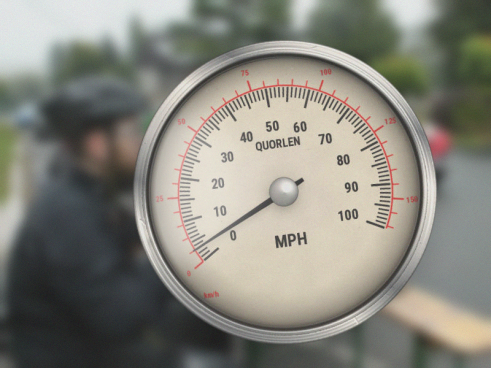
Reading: 3 mph
